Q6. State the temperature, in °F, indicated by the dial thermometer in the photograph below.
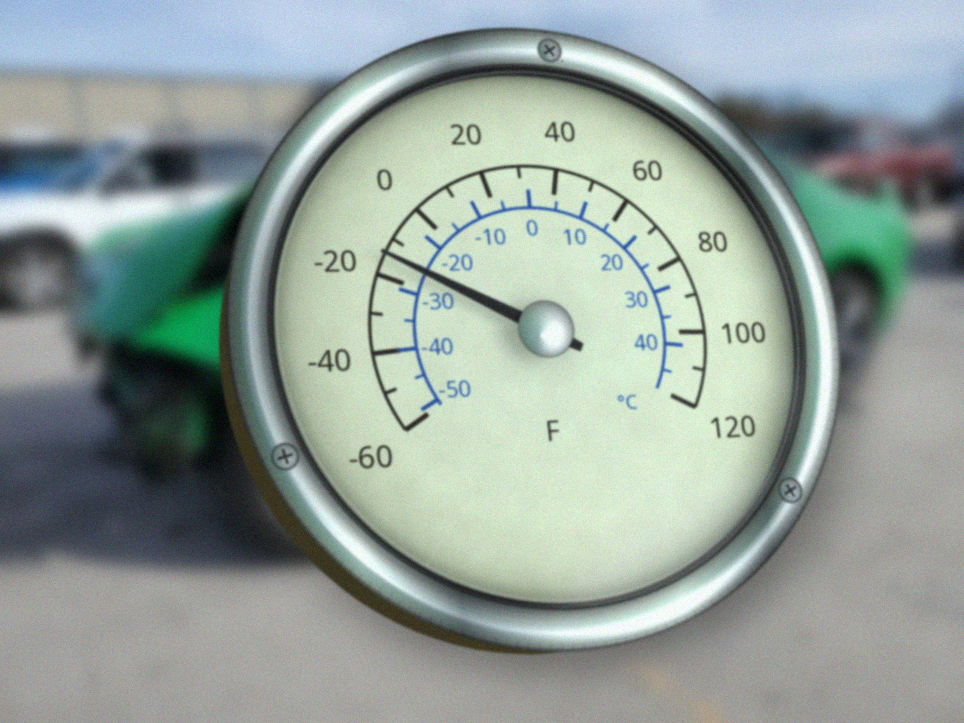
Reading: -15 °F
